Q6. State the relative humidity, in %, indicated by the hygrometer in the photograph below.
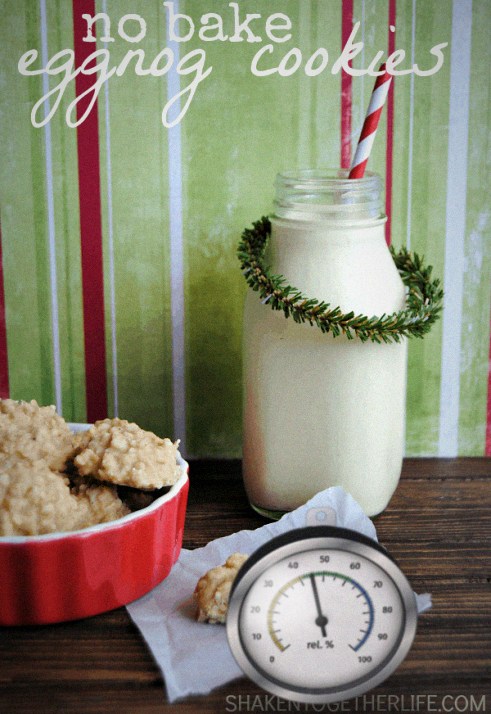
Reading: 45 %
